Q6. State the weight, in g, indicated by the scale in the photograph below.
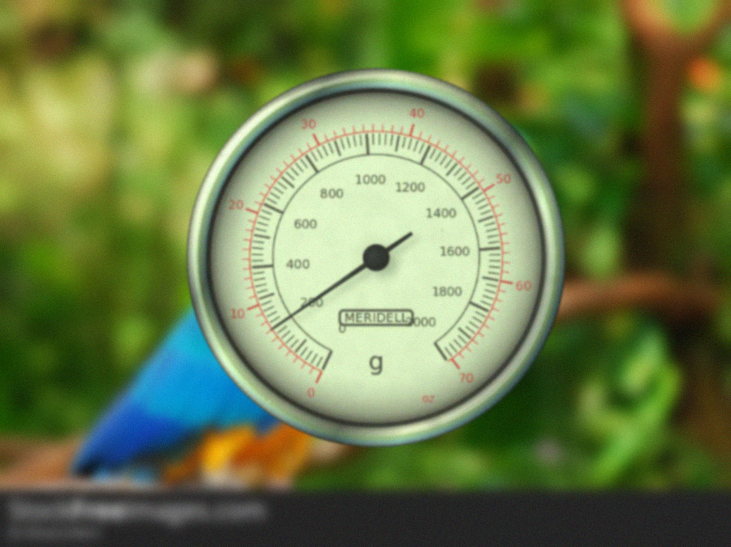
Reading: 200 g
